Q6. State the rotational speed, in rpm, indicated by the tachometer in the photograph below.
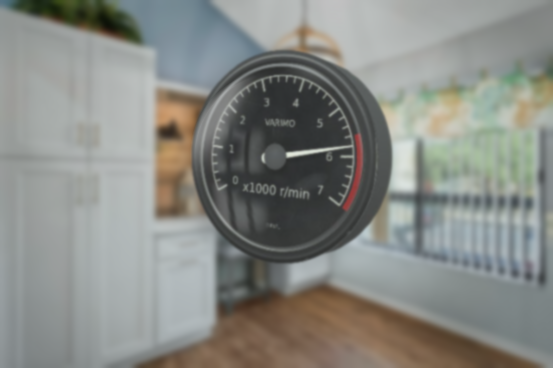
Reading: 5800 rpm
